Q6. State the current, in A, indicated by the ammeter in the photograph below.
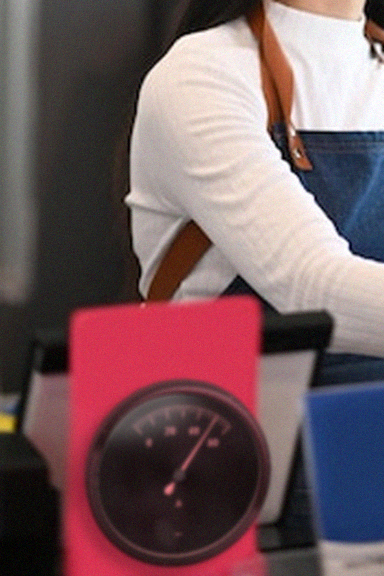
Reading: 50 A
